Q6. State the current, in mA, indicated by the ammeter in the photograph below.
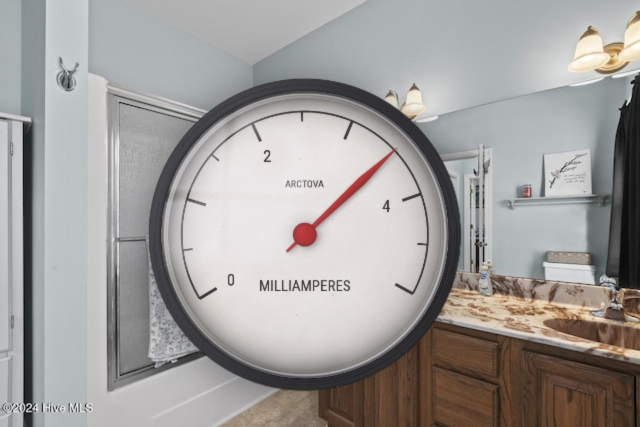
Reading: 3.5 mA
